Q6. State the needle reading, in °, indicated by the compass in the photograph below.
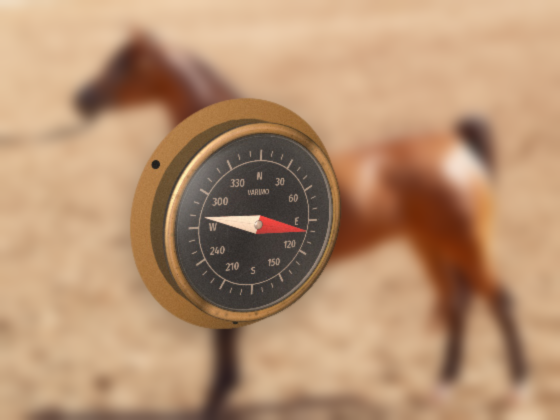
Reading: 100 °
